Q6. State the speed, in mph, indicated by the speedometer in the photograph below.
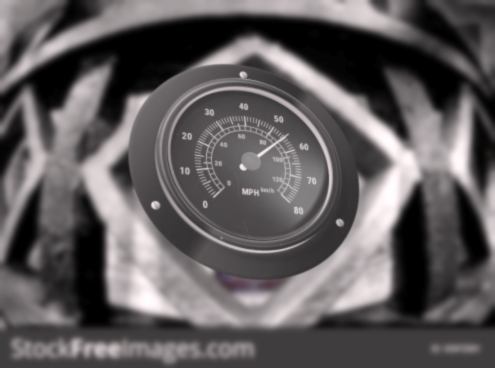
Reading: 55 mph
